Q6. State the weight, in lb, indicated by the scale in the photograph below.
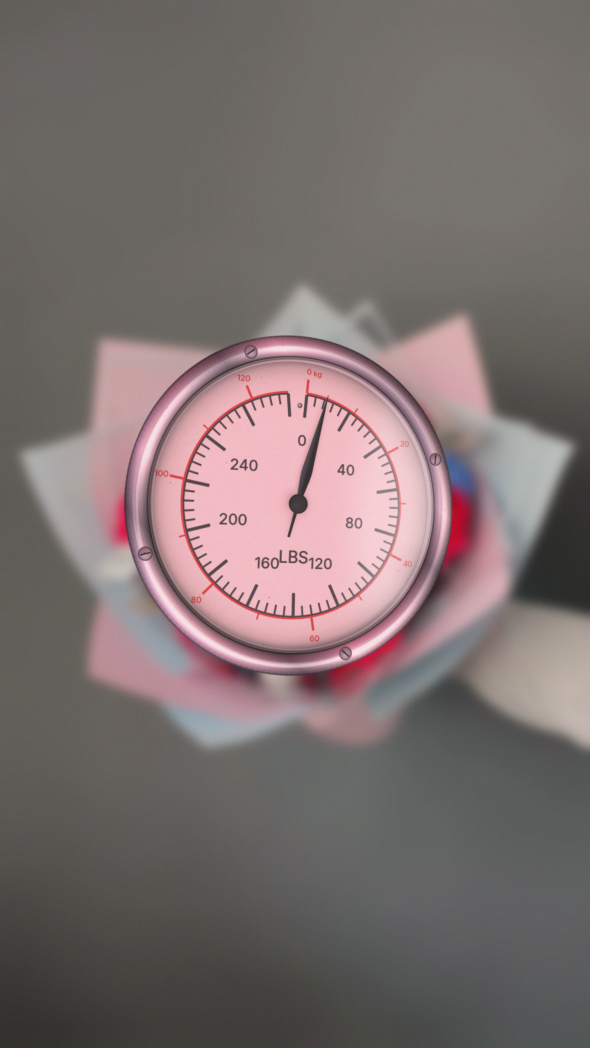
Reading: 8 lb
